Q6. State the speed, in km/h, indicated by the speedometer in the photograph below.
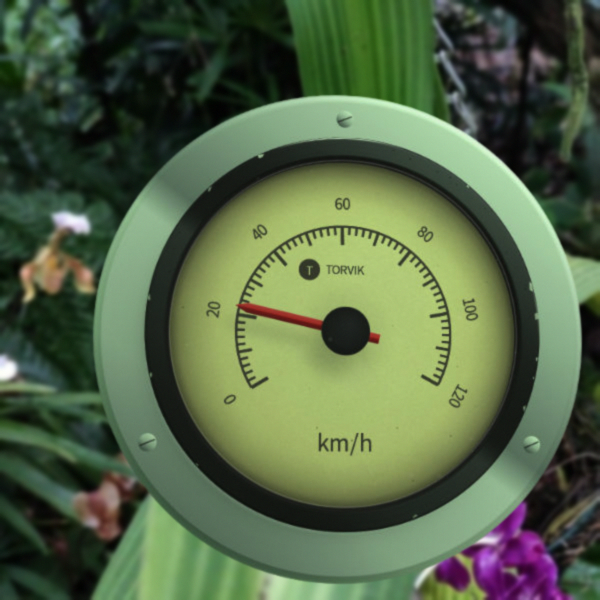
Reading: 22 km/h
